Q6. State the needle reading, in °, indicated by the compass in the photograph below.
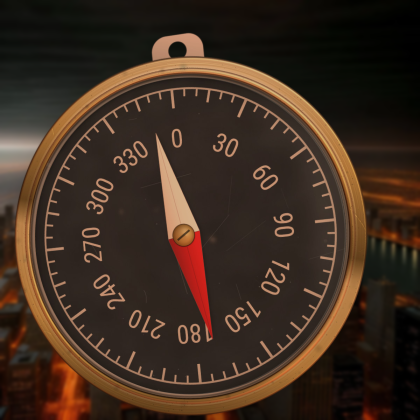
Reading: 170 °
